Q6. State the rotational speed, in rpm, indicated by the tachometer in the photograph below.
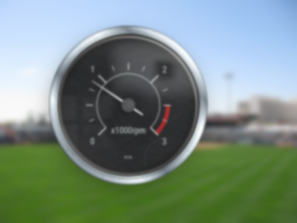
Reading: 875 rpm
